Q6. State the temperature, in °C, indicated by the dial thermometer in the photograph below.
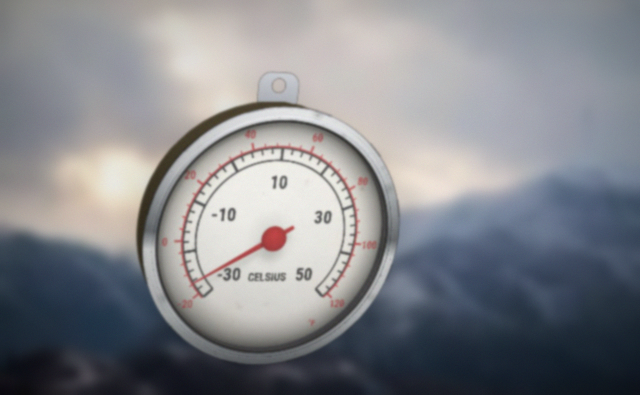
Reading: -26 °C
